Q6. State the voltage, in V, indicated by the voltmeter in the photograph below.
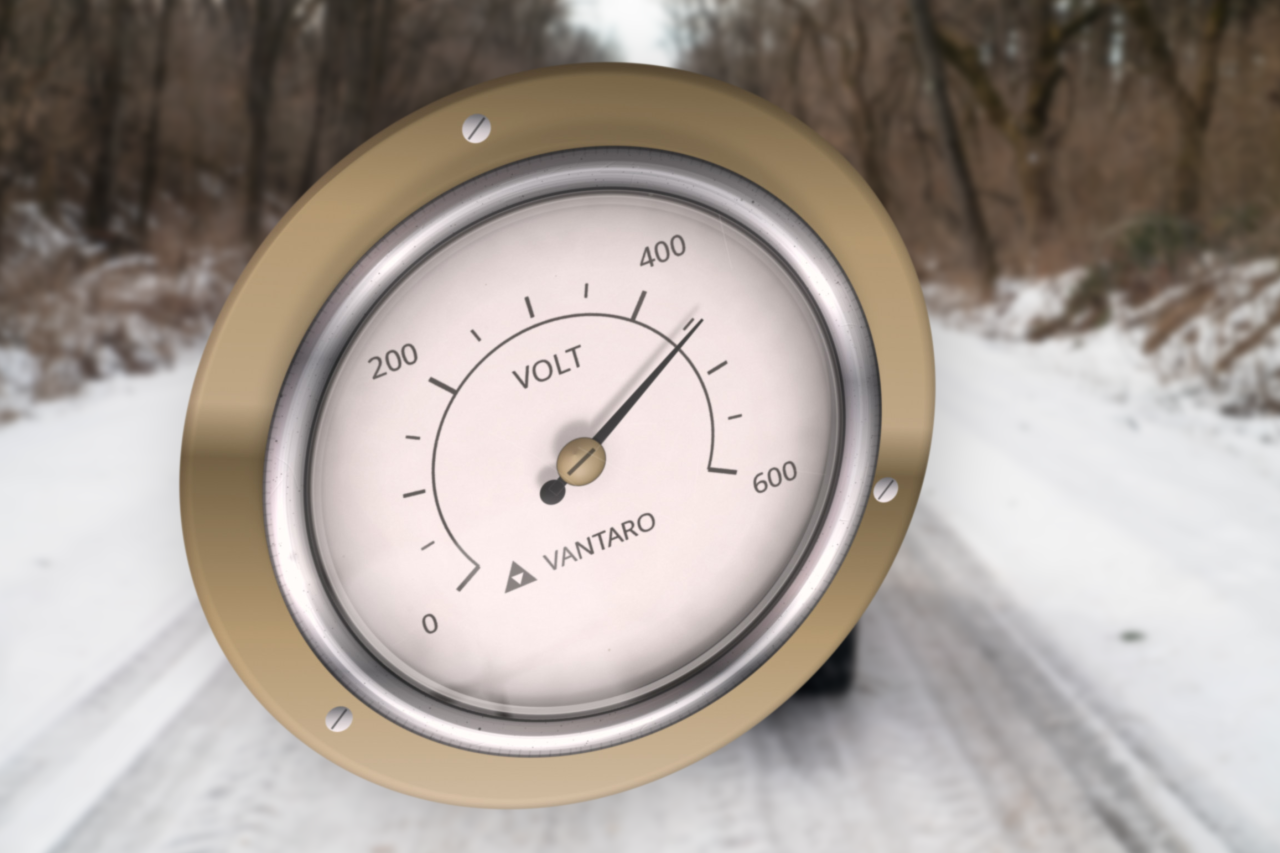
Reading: 450 V
